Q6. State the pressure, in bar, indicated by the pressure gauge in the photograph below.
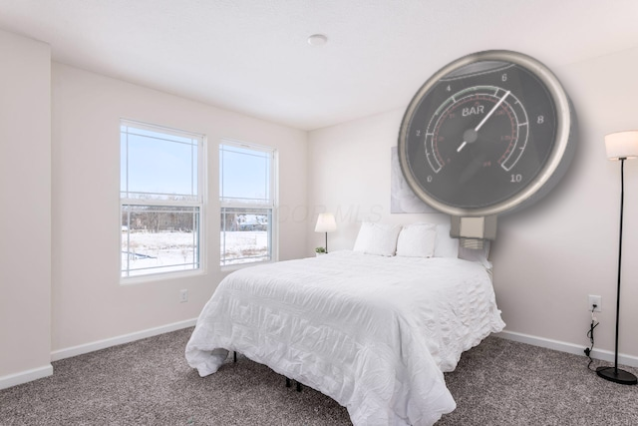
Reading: 6.5 bar
